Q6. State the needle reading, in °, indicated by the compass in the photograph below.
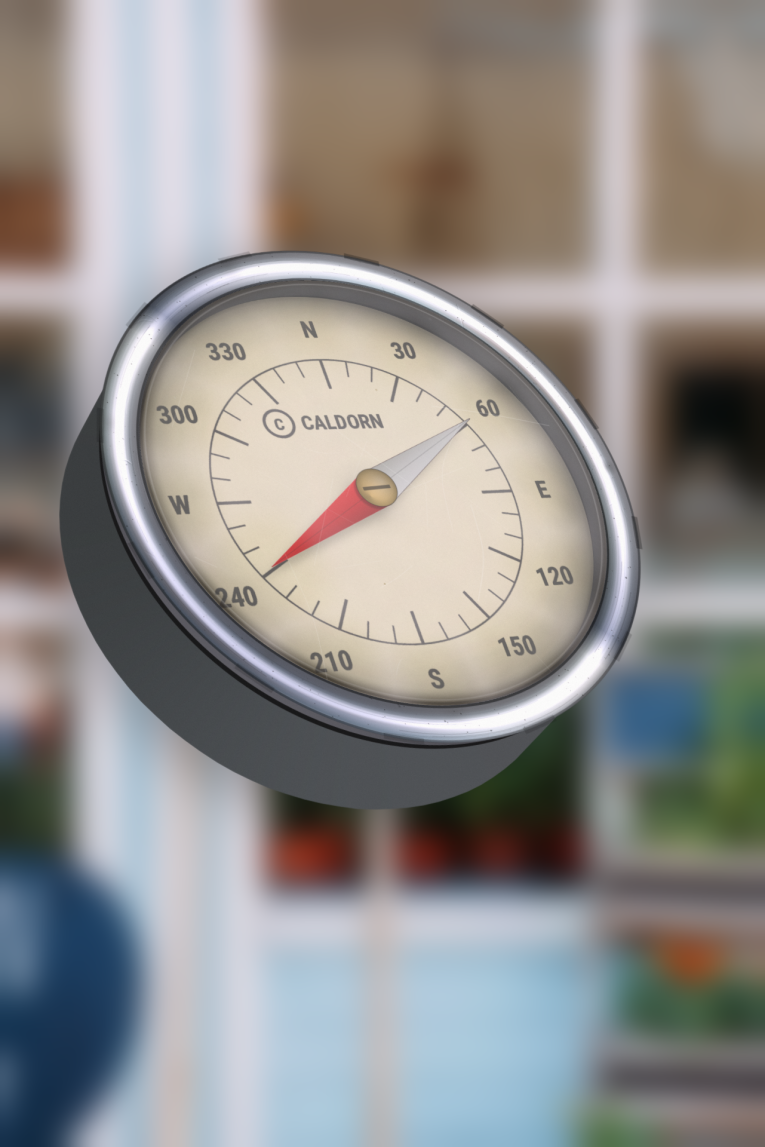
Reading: 240 °
